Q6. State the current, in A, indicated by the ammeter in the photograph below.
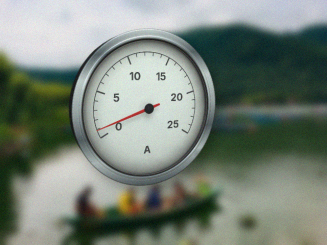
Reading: 1 A
